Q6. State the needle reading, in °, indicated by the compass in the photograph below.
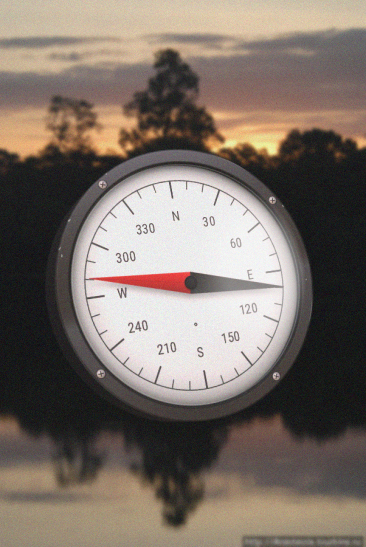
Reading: 280 °
